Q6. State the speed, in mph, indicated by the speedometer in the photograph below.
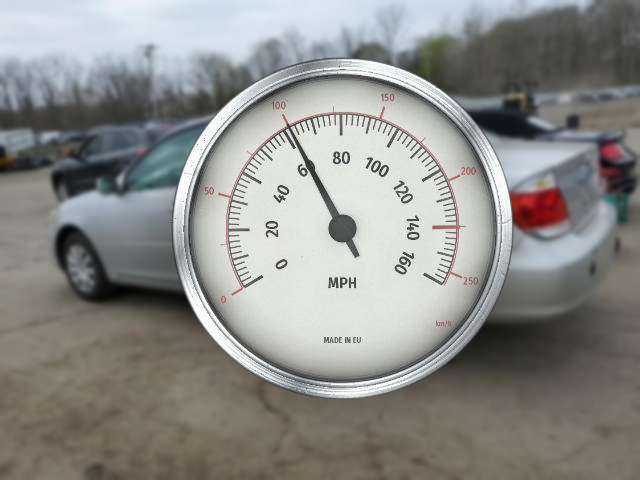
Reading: 62 mph
